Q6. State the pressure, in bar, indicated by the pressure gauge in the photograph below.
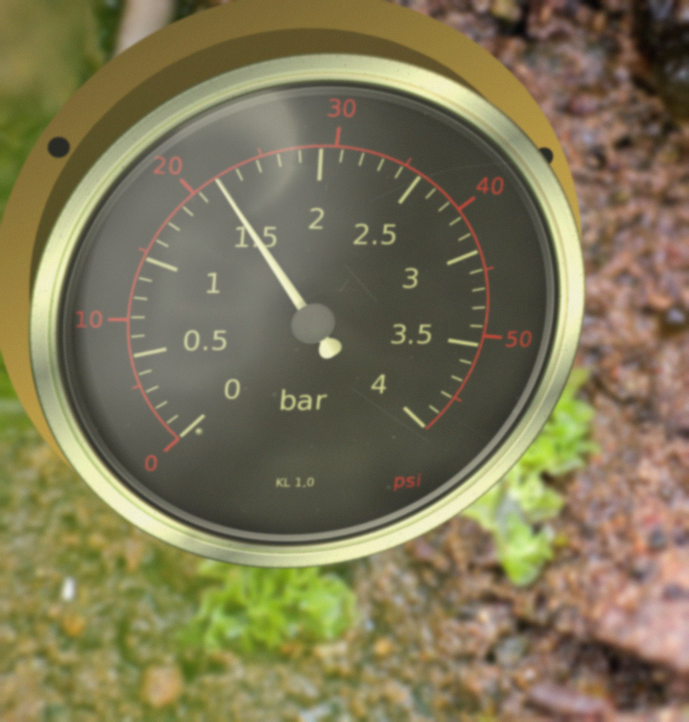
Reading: 1.5 bar
